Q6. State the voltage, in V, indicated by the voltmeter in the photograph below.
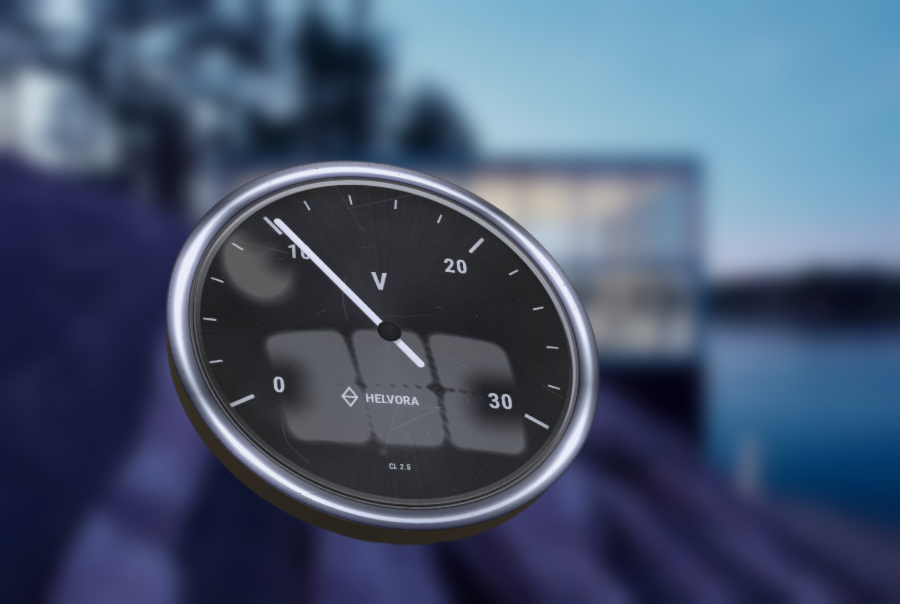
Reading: 10 V
